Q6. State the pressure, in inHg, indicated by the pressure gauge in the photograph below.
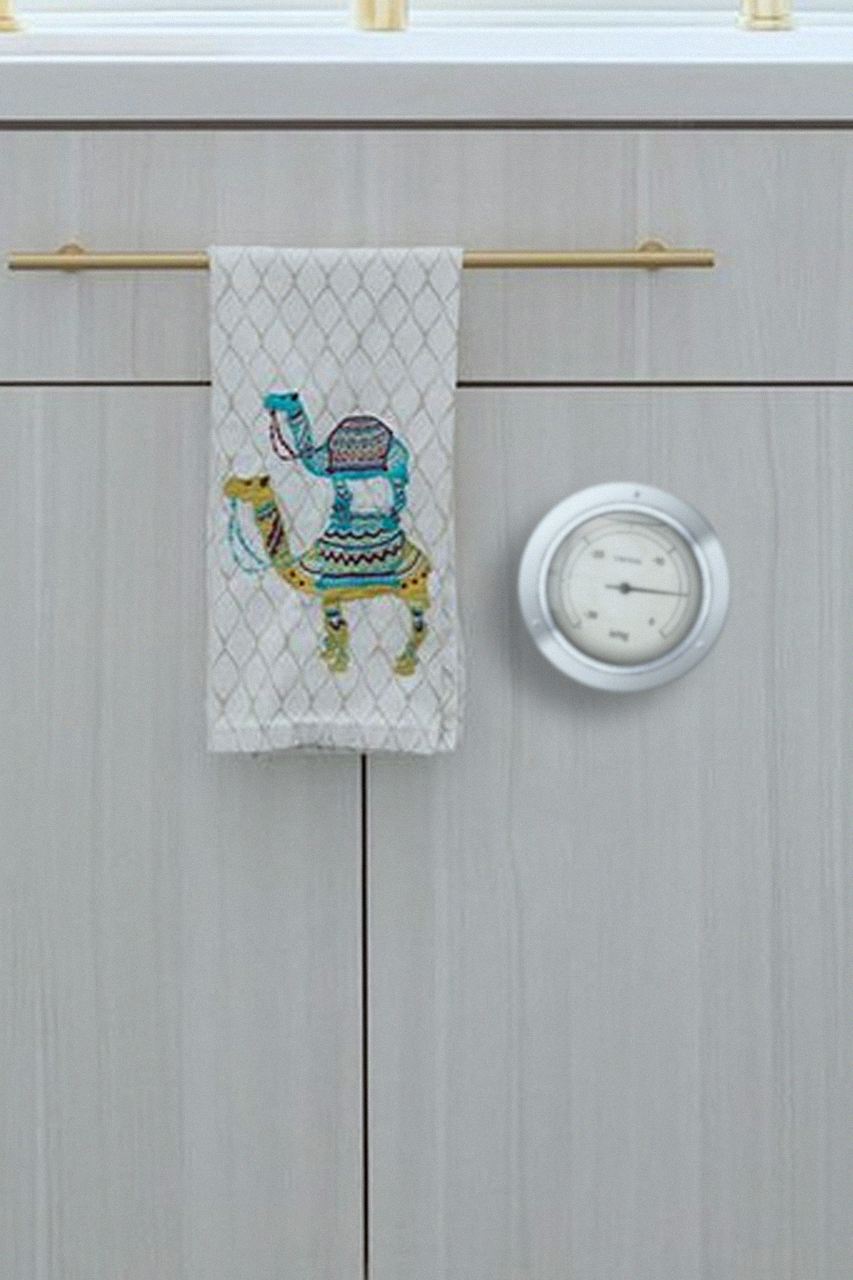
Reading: -5 inHg
